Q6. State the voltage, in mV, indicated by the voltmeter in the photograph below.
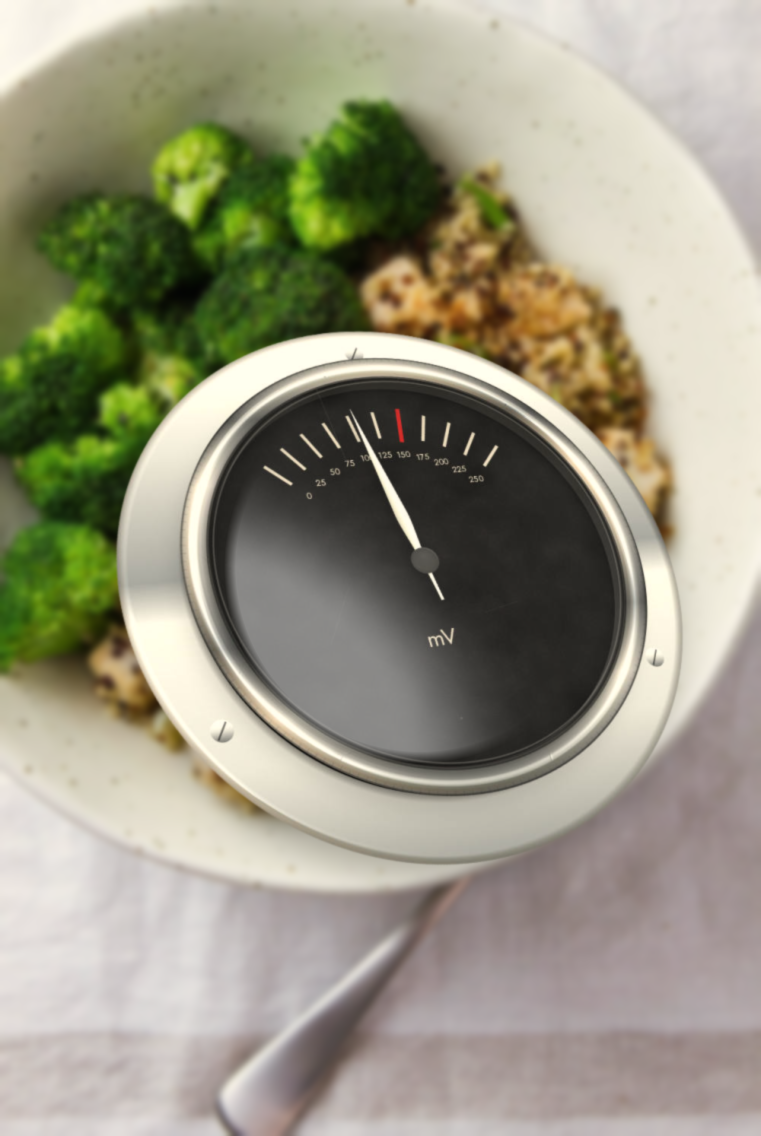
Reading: 100 mV
